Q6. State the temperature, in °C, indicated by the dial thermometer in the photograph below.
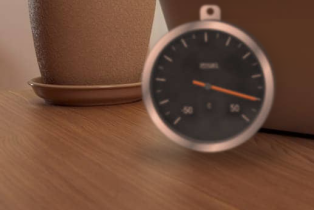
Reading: 40 °C
